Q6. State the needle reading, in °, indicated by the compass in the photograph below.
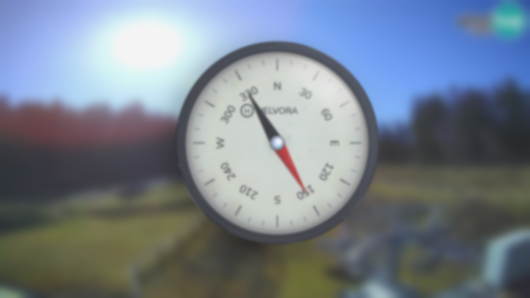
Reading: 150 °
